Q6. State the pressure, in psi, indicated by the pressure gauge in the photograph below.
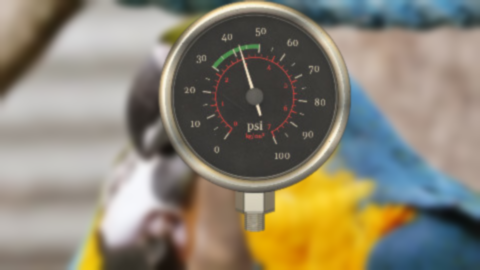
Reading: 42.5 psi
